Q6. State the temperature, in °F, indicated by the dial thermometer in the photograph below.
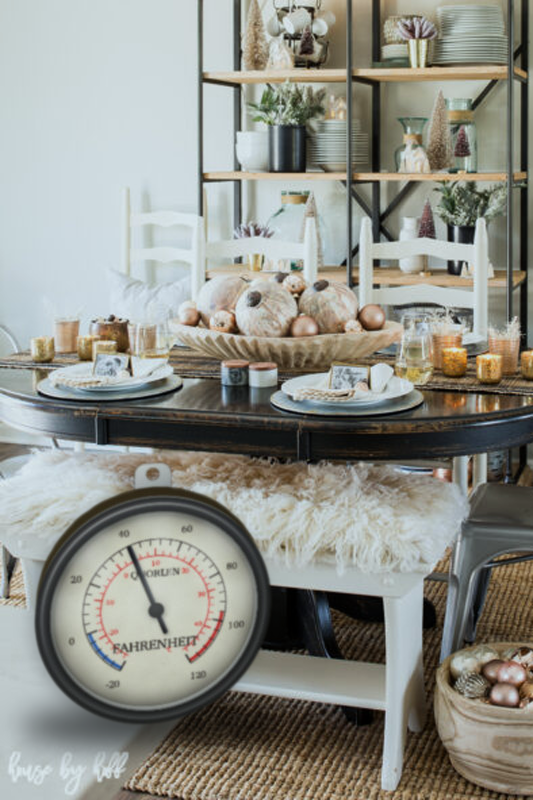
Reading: 40 °F
